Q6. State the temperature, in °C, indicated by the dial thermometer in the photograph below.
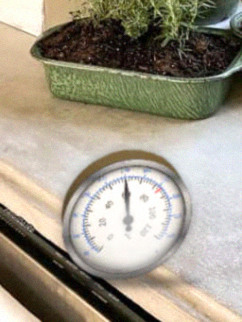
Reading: 60 °C
